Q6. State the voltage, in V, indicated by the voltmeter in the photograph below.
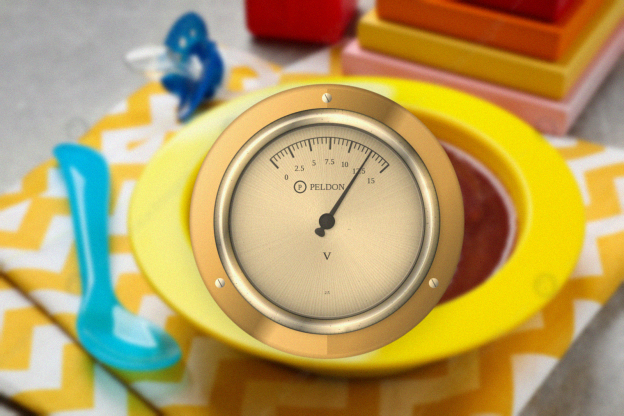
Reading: 12.5 V
